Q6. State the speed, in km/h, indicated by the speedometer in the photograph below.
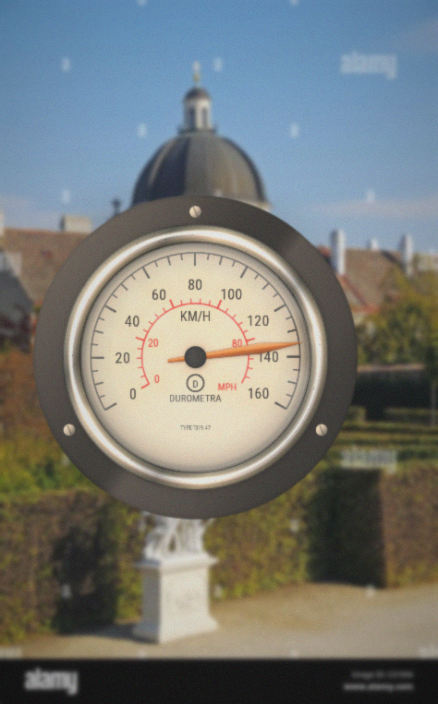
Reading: 135 km/h
